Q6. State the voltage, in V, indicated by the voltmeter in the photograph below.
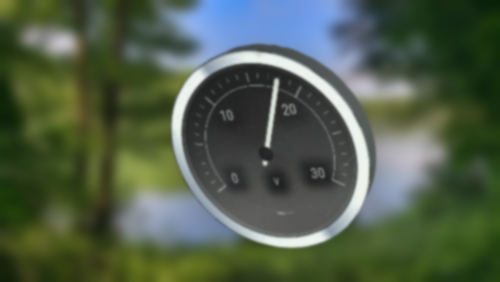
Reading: 18 V
